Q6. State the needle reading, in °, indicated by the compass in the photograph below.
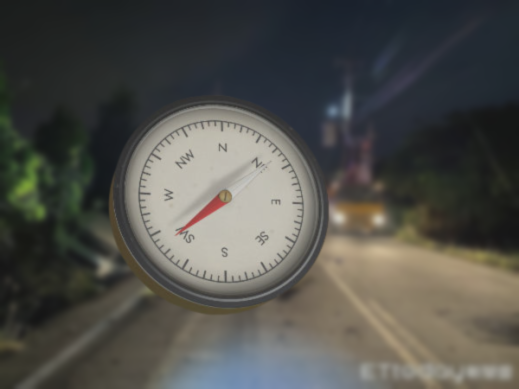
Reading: 230 °
